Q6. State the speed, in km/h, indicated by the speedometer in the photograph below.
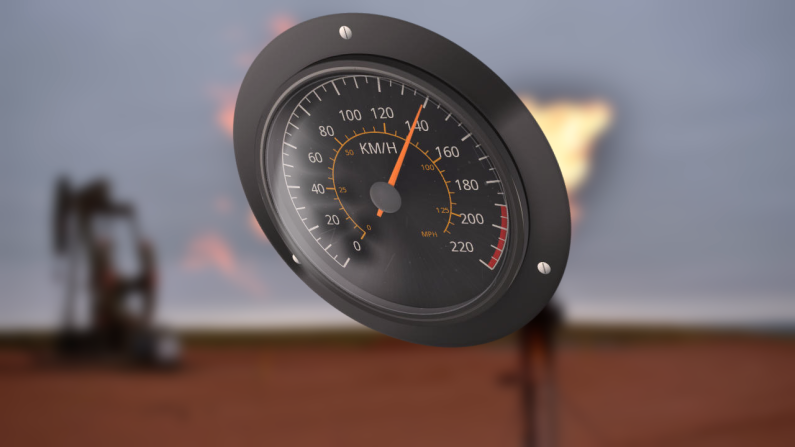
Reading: 140 km/h
